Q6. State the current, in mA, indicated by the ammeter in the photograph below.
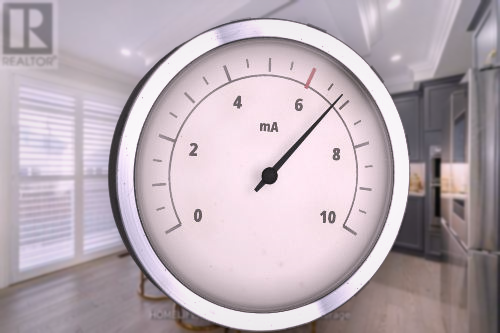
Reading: 6.75 mA
